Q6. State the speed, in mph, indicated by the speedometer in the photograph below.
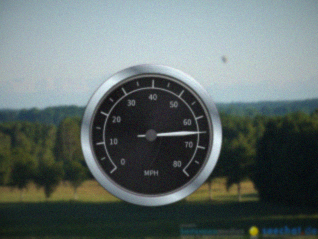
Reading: 65 mph
